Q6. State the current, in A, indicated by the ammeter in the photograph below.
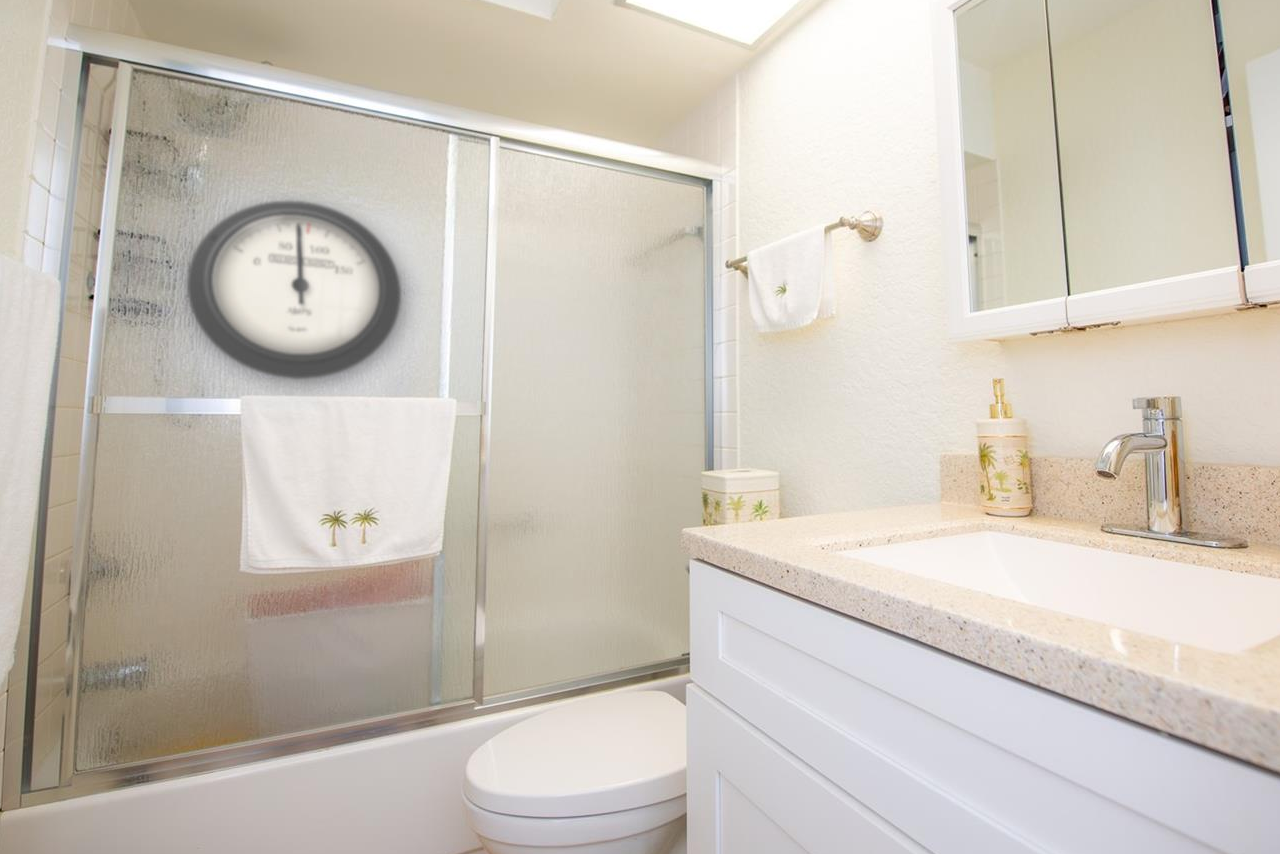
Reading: 70 A
